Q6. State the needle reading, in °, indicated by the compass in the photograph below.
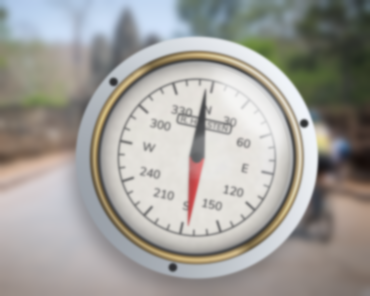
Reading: 175 °
